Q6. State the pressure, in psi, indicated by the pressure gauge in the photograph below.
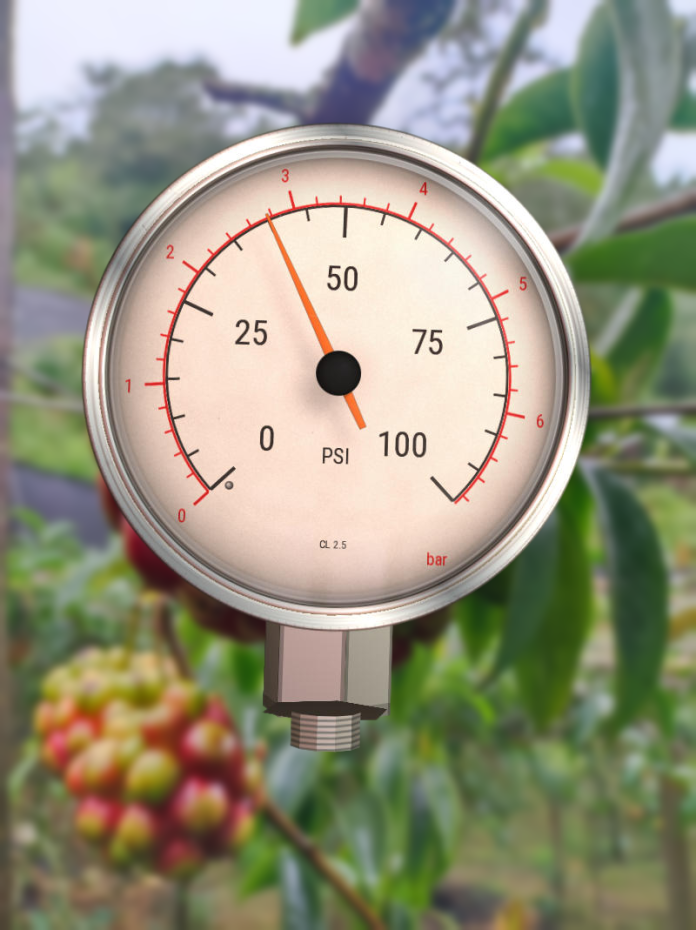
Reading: 40 psi
